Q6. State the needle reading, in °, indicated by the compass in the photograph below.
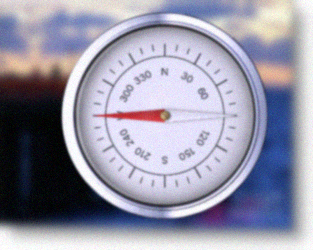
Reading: 270 °
